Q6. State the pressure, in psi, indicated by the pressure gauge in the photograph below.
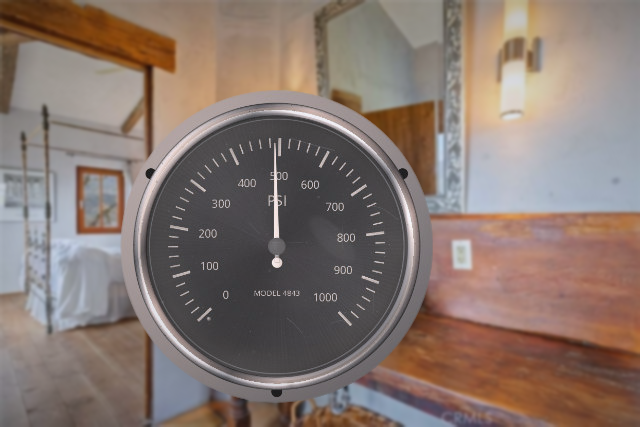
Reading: 490 psi
